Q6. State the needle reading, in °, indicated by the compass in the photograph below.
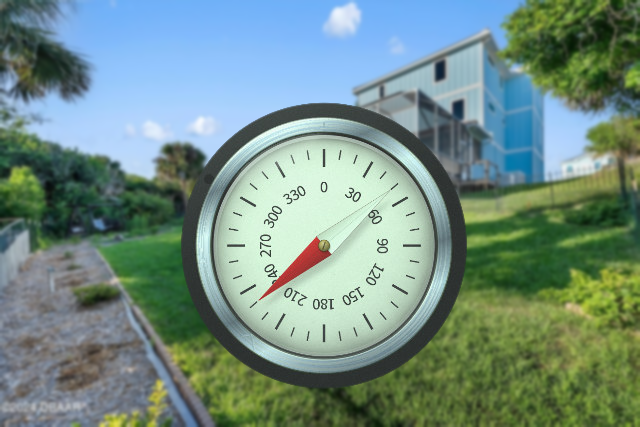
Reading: 230 °
